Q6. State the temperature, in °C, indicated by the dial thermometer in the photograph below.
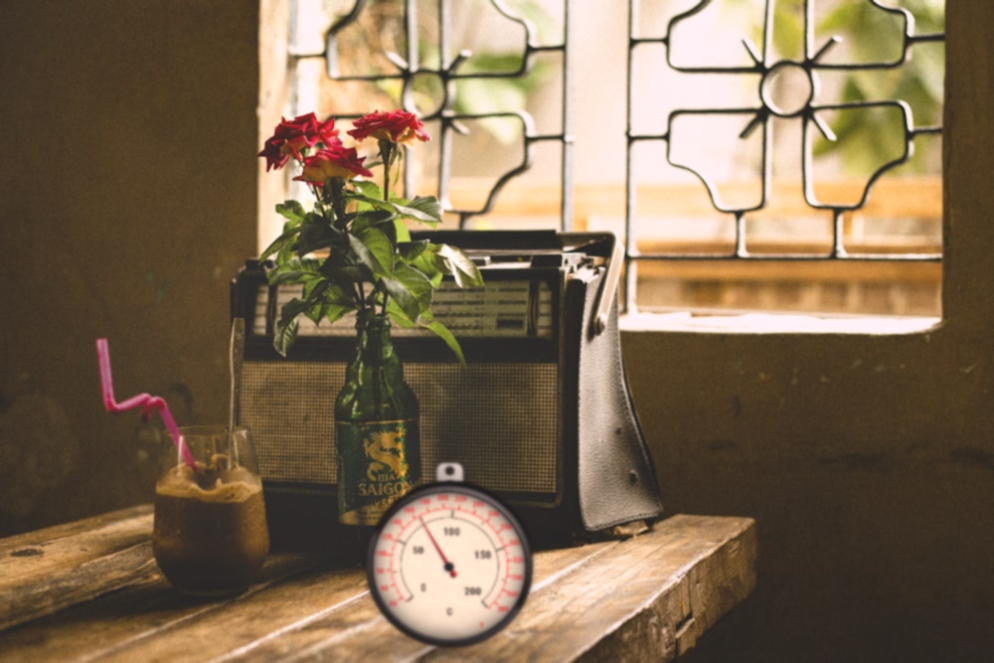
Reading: 75 °C
